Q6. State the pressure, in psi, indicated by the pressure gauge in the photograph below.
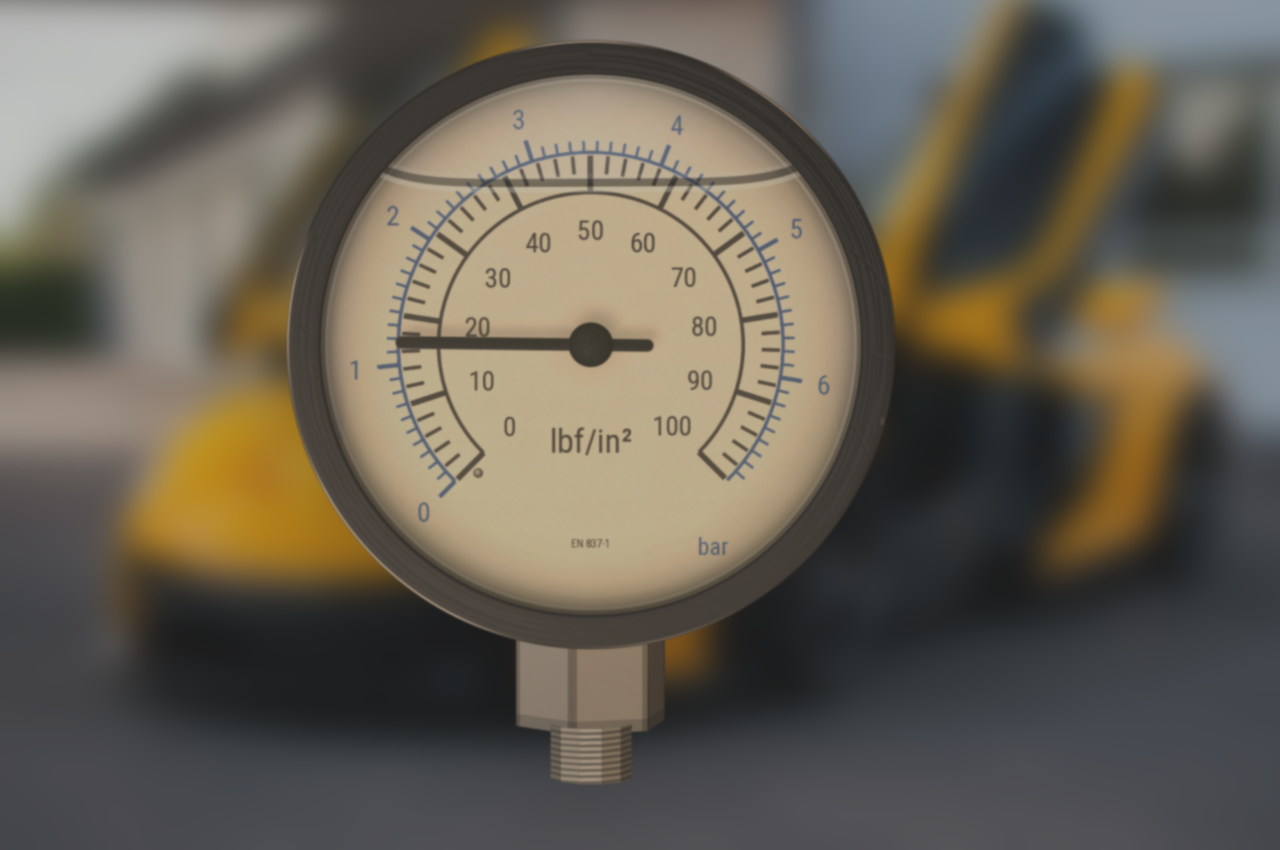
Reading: 17 psi
